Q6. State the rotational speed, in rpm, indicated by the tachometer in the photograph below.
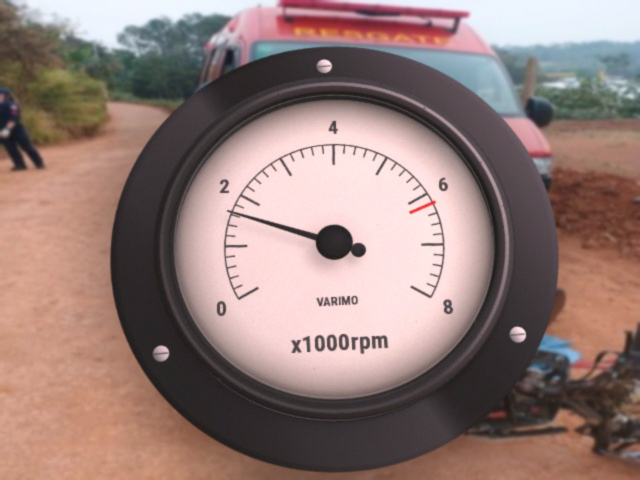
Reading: 1600 rpm
